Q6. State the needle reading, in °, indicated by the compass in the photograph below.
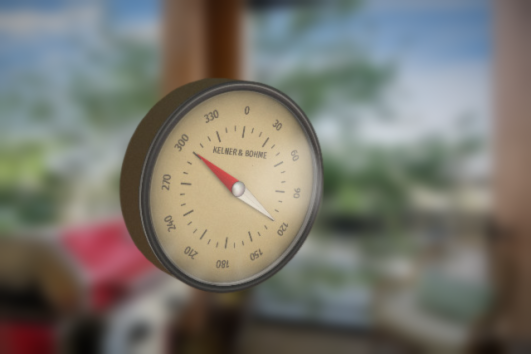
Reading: 300 °
